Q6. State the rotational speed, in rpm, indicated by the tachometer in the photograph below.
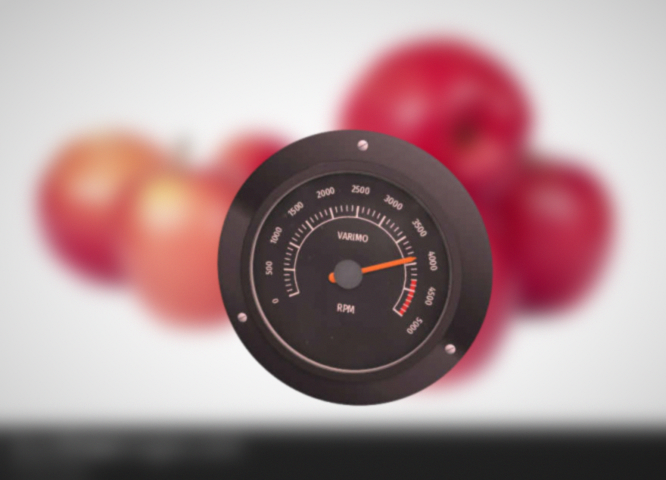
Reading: 3900 rpm
